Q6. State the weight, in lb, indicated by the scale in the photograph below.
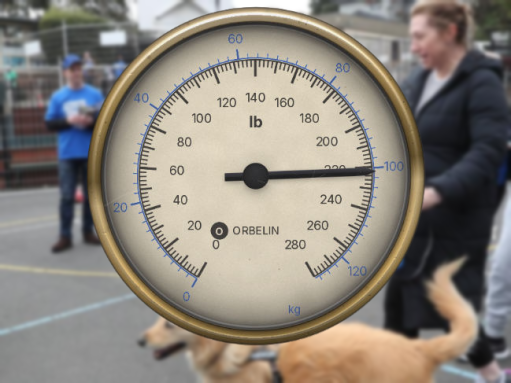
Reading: 222 lb
